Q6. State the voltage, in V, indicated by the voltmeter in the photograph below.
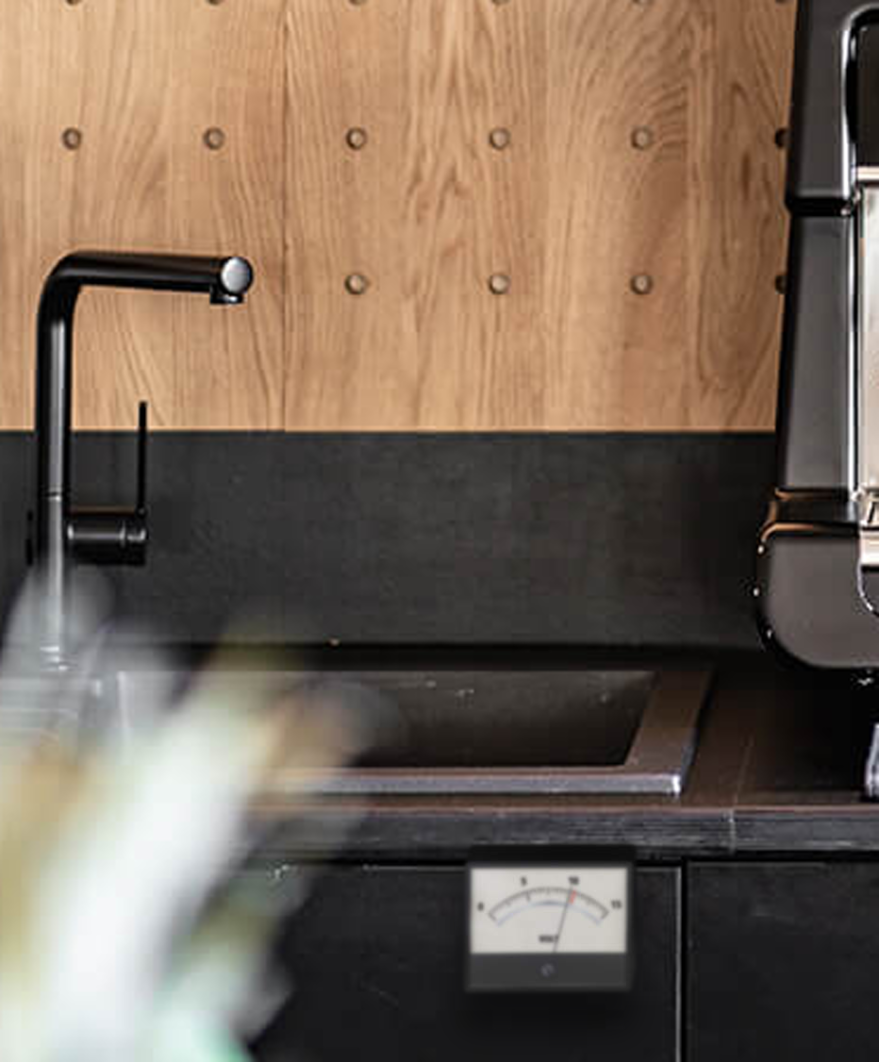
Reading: 10 V
